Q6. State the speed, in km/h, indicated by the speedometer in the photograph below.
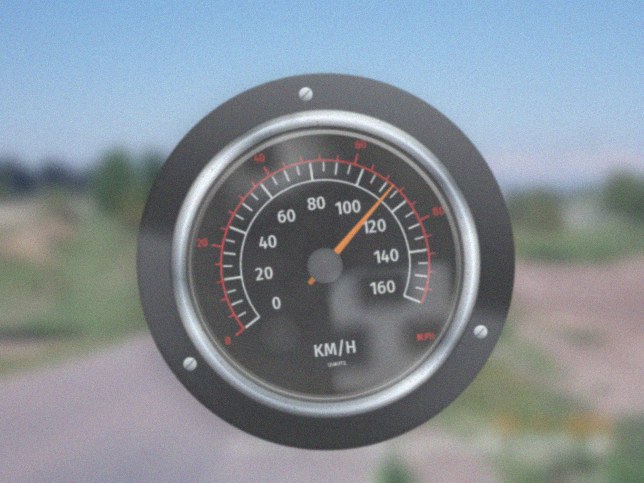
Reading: 112.5 km/h
